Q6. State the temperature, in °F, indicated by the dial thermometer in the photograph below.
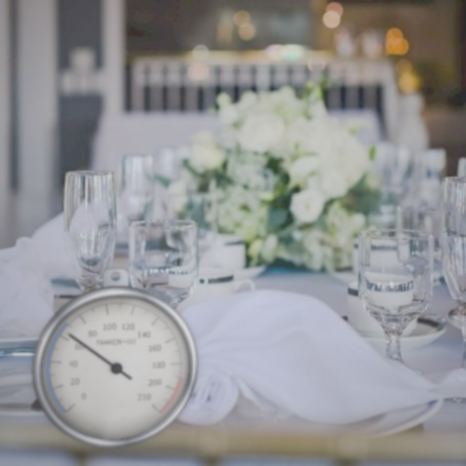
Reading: 65 °F
